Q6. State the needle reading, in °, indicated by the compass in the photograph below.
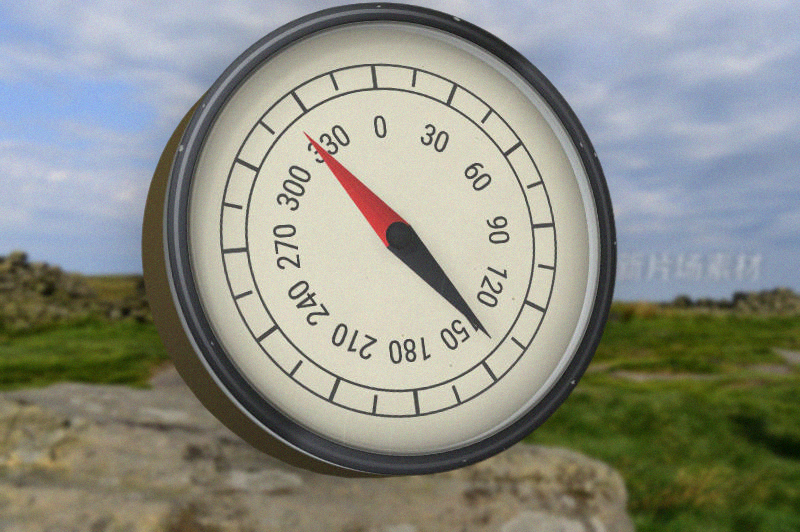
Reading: 322.5 °
